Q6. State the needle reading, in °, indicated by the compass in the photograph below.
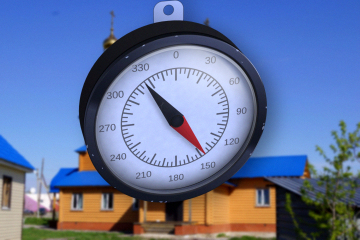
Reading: 145 °
